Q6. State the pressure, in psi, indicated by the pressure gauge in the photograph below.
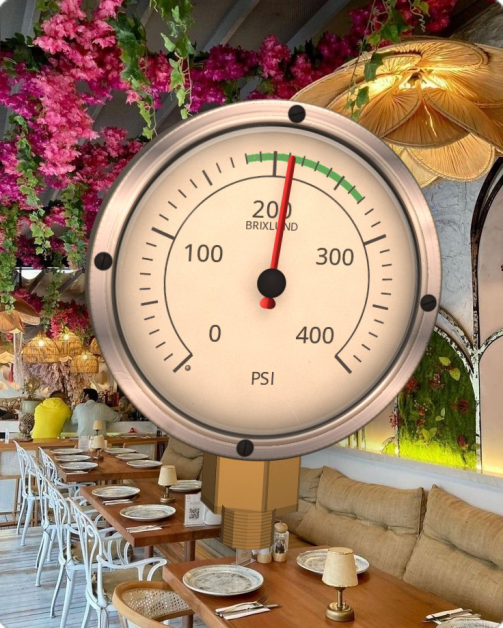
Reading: 210 psi
